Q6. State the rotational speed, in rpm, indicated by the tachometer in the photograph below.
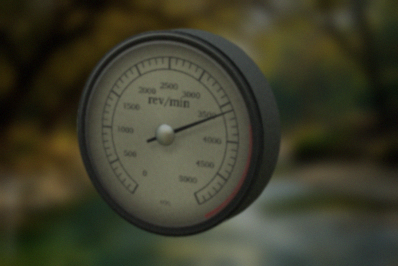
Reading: 3600 rpm
